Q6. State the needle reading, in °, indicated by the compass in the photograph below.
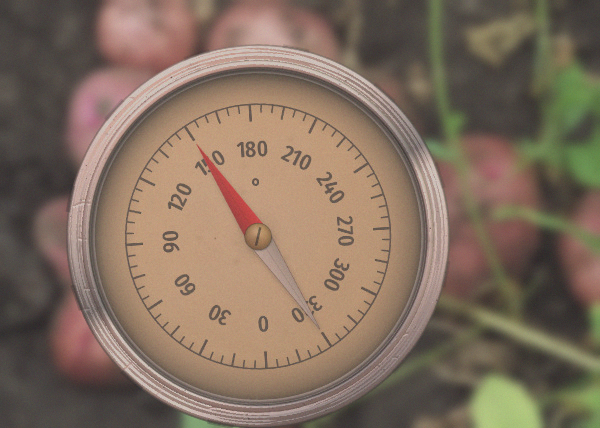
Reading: 150 °
